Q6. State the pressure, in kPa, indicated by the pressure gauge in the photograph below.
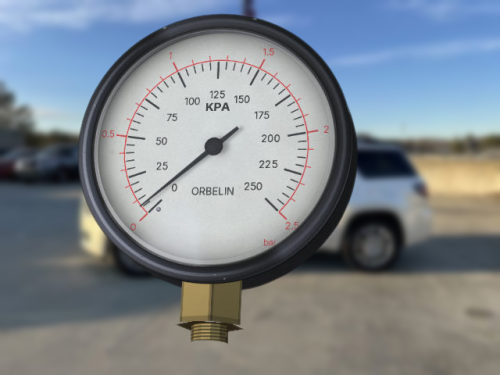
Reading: 5 kPa
